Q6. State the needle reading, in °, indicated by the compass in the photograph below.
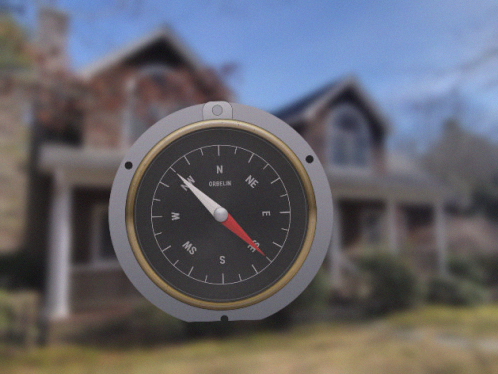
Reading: 135 °
